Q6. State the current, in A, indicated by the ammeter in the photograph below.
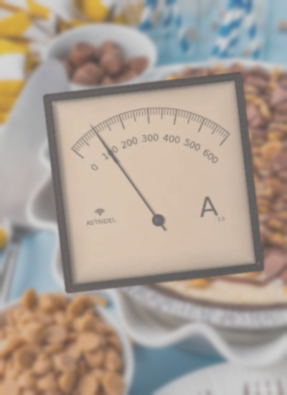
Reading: 100 A
